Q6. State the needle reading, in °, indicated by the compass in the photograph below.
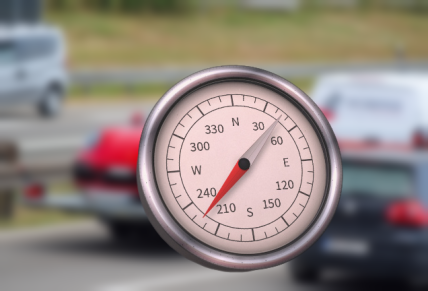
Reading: 225 °
